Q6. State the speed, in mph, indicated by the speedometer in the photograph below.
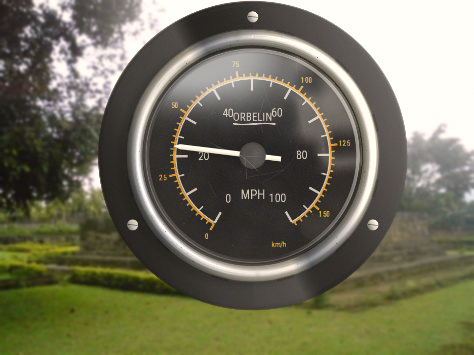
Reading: 22.5 mph
